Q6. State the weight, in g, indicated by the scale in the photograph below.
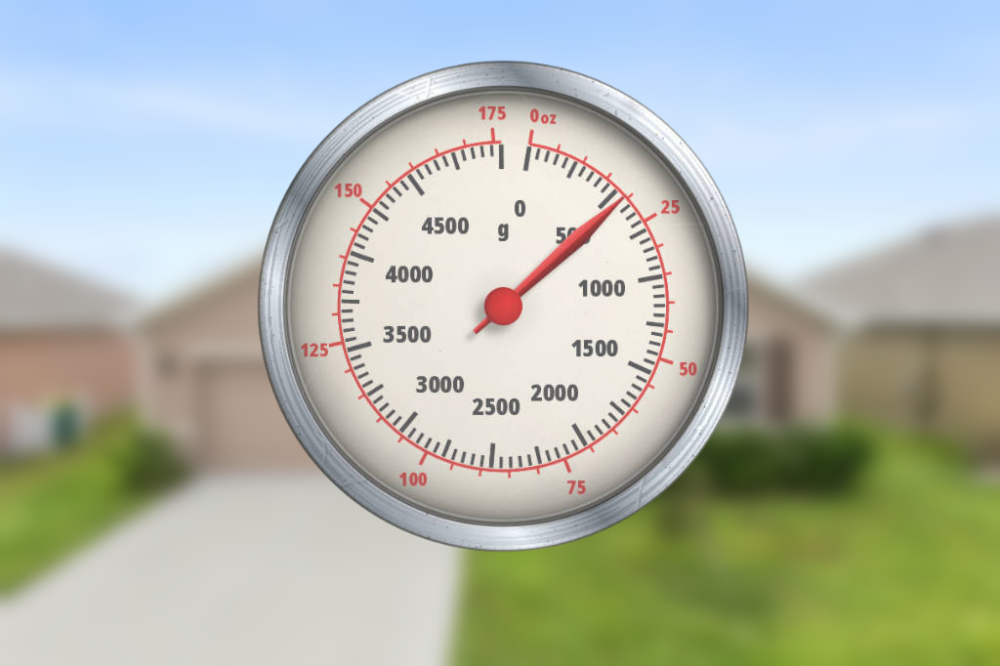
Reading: 550 g
